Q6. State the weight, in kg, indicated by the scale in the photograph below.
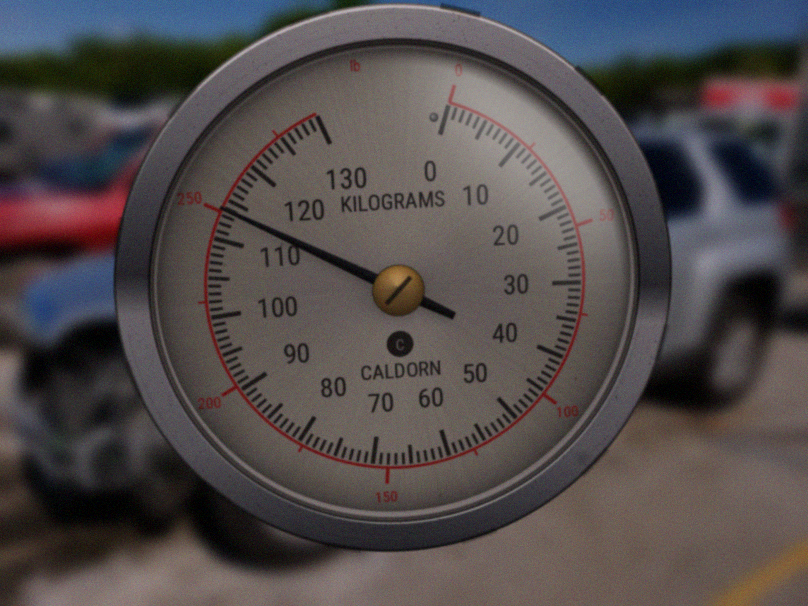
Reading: 114 kg
